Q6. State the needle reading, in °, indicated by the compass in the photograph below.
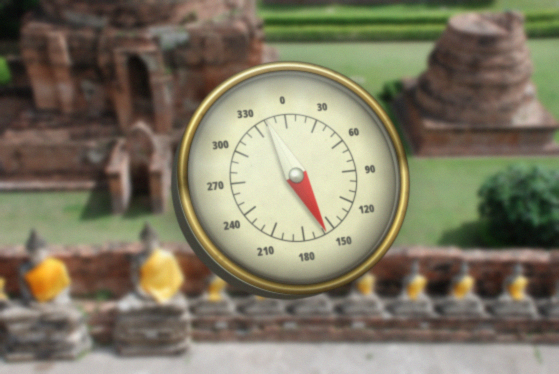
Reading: 160 °
